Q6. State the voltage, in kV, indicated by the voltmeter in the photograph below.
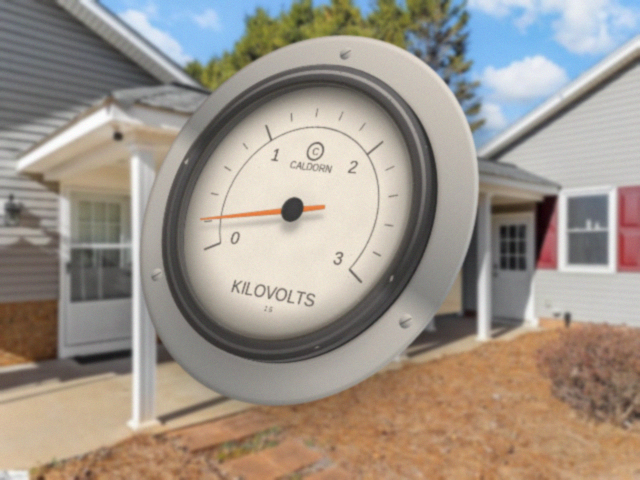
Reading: 0.2 kV
